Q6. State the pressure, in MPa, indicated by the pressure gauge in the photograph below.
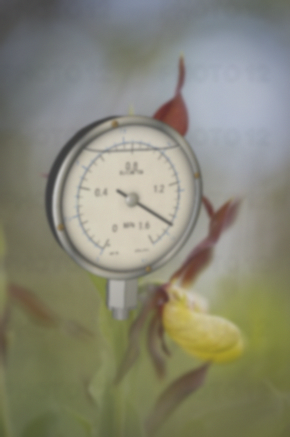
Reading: 1.45 MPa
